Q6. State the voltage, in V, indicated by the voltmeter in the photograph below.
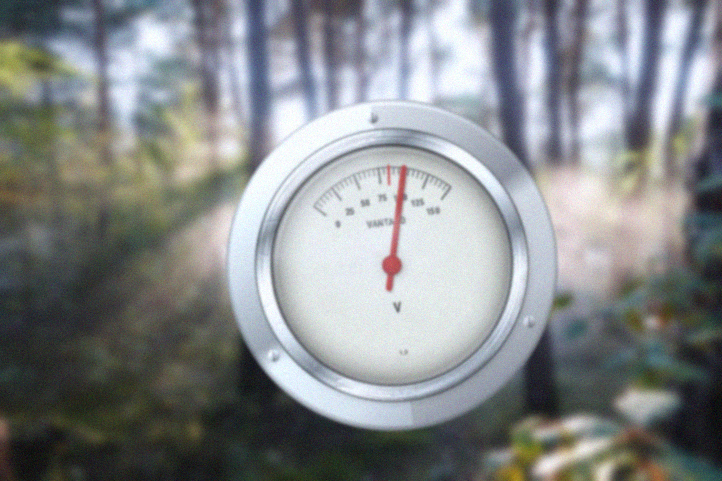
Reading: 100 V
